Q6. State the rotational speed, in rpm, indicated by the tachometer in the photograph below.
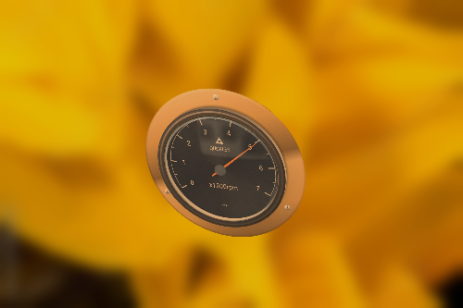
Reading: 5000 rpm
